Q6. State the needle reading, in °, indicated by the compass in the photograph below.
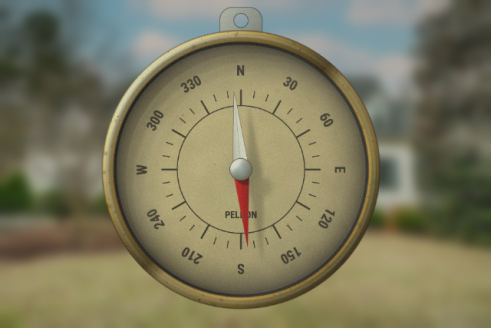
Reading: 175 °
